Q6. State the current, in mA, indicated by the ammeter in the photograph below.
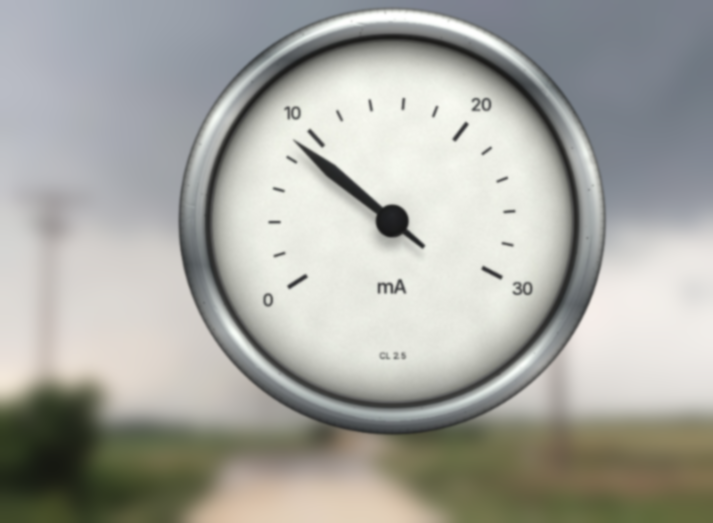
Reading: 9 mA
